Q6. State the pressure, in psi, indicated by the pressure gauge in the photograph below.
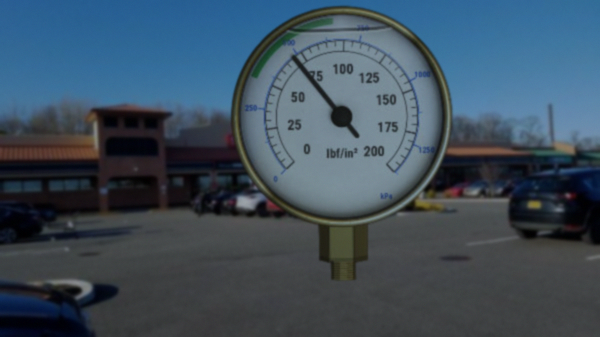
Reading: 70 psi
